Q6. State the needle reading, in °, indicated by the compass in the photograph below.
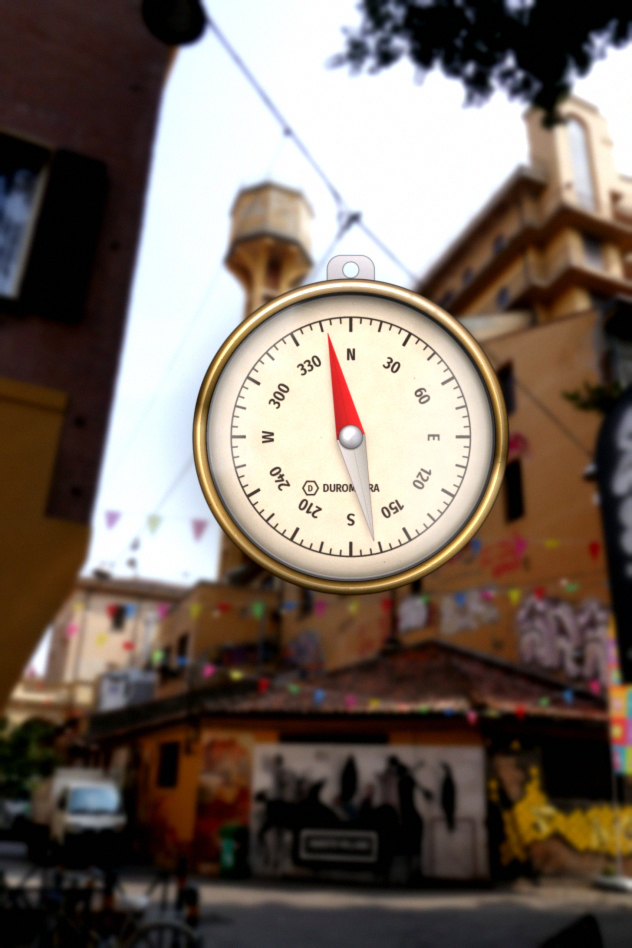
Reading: 347.5 °
